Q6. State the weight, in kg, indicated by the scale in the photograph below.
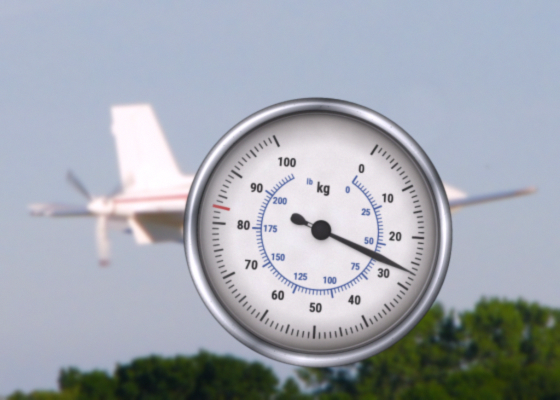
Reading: 27 kg
